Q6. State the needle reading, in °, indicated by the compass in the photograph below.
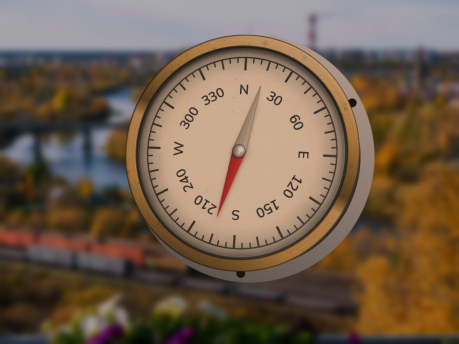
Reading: 195 °
